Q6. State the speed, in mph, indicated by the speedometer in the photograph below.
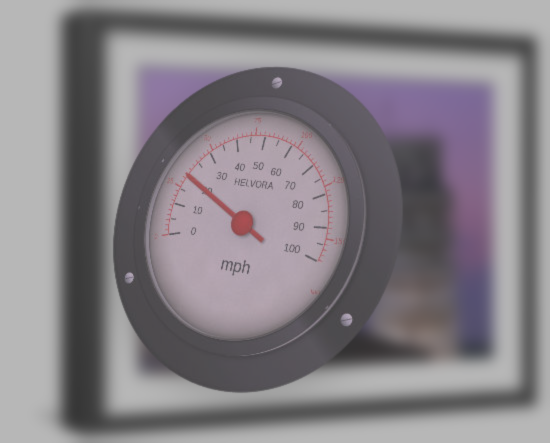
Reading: 20 mph
